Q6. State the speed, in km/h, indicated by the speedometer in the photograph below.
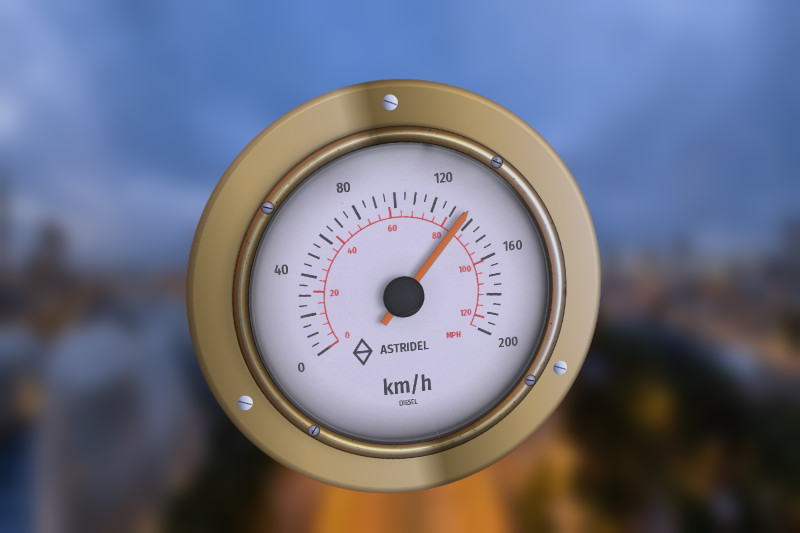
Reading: 135 km/h
